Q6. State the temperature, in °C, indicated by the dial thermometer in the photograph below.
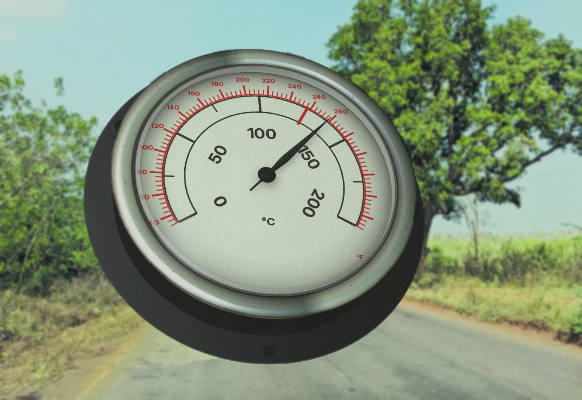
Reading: 137.5 °C
